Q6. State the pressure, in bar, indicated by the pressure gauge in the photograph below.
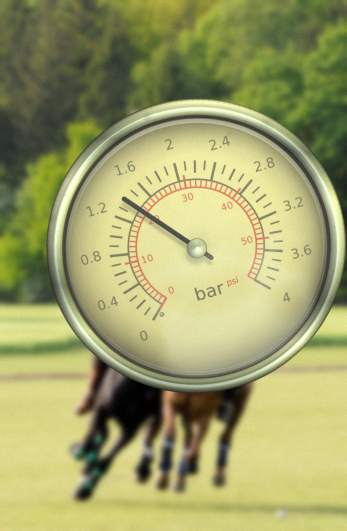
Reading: 1.4 bar
